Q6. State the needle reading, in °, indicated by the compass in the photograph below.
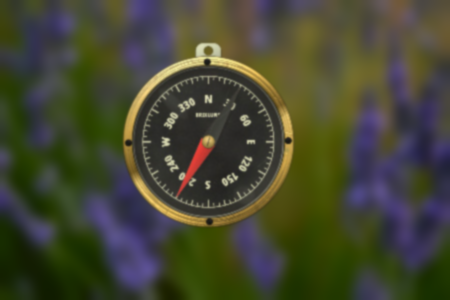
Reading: 210 °
